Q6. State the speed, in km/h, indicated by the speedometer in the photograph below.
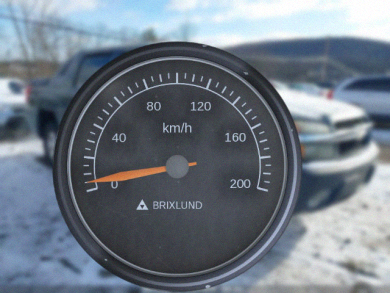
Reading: 5 km/h
